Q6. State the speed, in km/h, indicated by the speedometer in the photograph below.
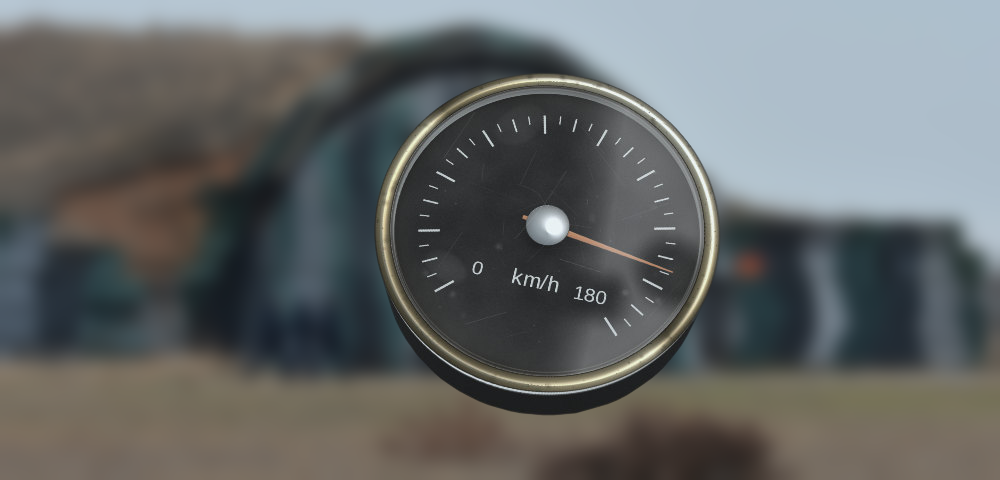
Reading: 155 km/h
